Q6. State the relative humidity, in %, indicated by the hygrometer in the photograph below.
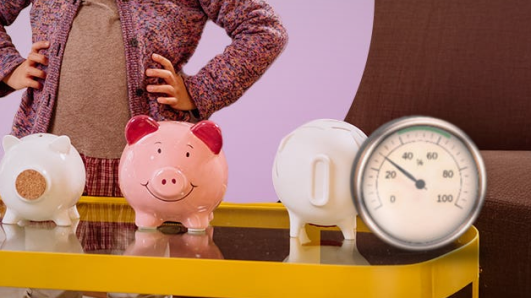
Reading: 28 %
